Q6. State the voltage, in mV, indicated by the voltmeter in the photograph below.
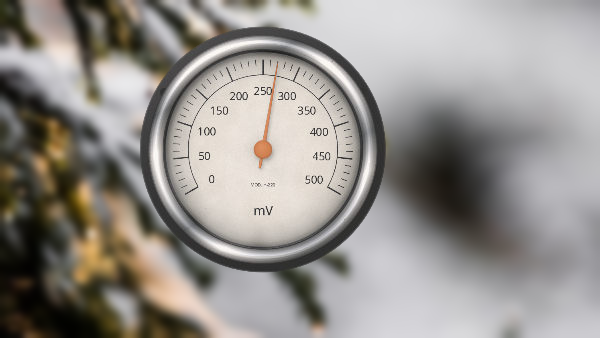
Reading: 270 mV
